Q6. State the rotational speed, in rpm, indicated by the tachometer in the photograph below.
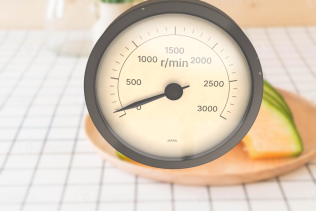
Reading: 100 rpm
